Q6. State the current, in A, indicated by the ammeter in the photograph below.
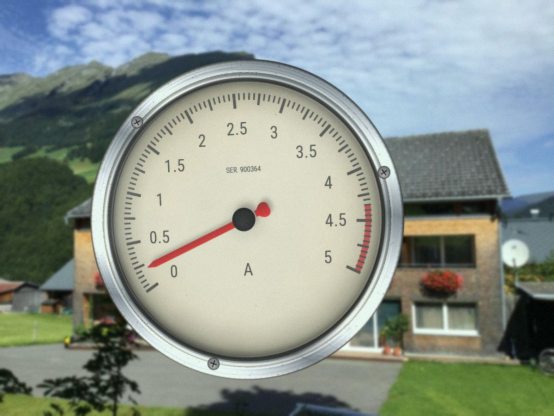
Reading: 0.2 A
